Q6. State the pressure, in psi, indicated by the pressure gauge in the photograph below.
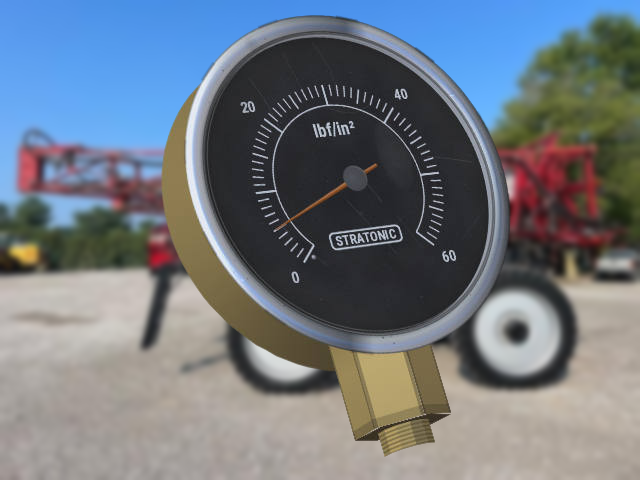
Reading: 5 psi
